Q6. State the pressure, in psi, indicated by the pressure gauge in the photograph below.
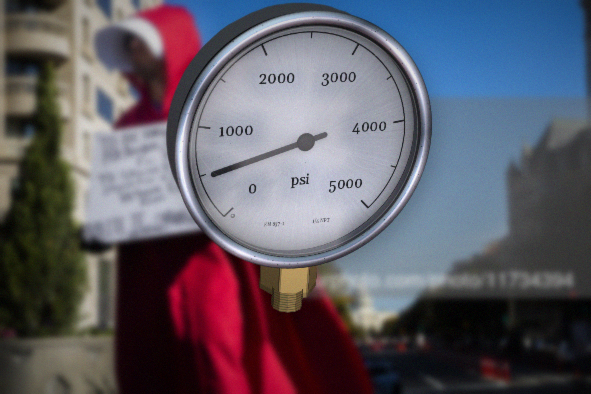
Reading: 500 psi
